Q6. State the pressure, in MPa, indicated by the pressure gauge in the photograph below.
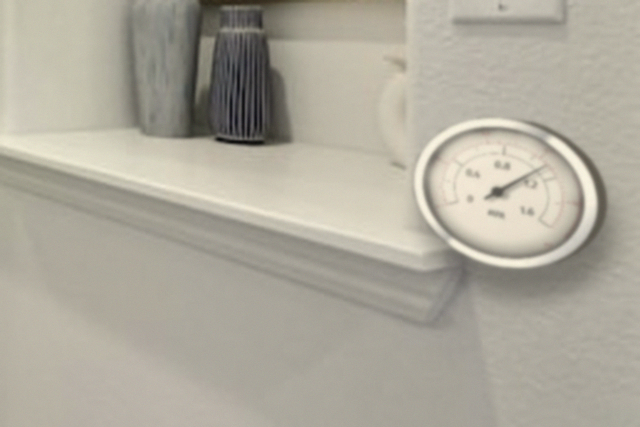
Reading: 1.1 MPa
